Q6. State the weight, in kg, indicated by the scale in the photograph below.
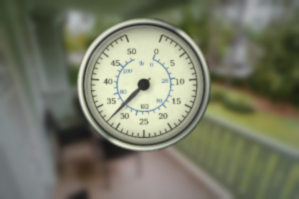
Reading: 32 kg
